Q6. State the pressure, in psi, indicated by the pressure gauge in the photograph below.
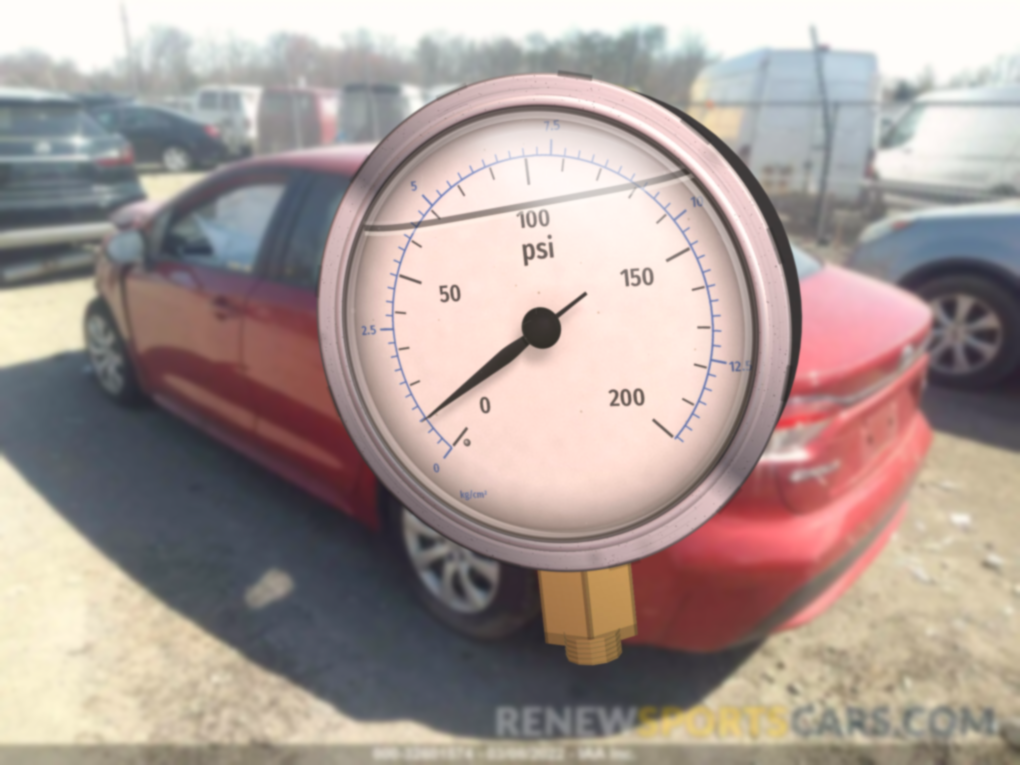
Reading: 10 psi
